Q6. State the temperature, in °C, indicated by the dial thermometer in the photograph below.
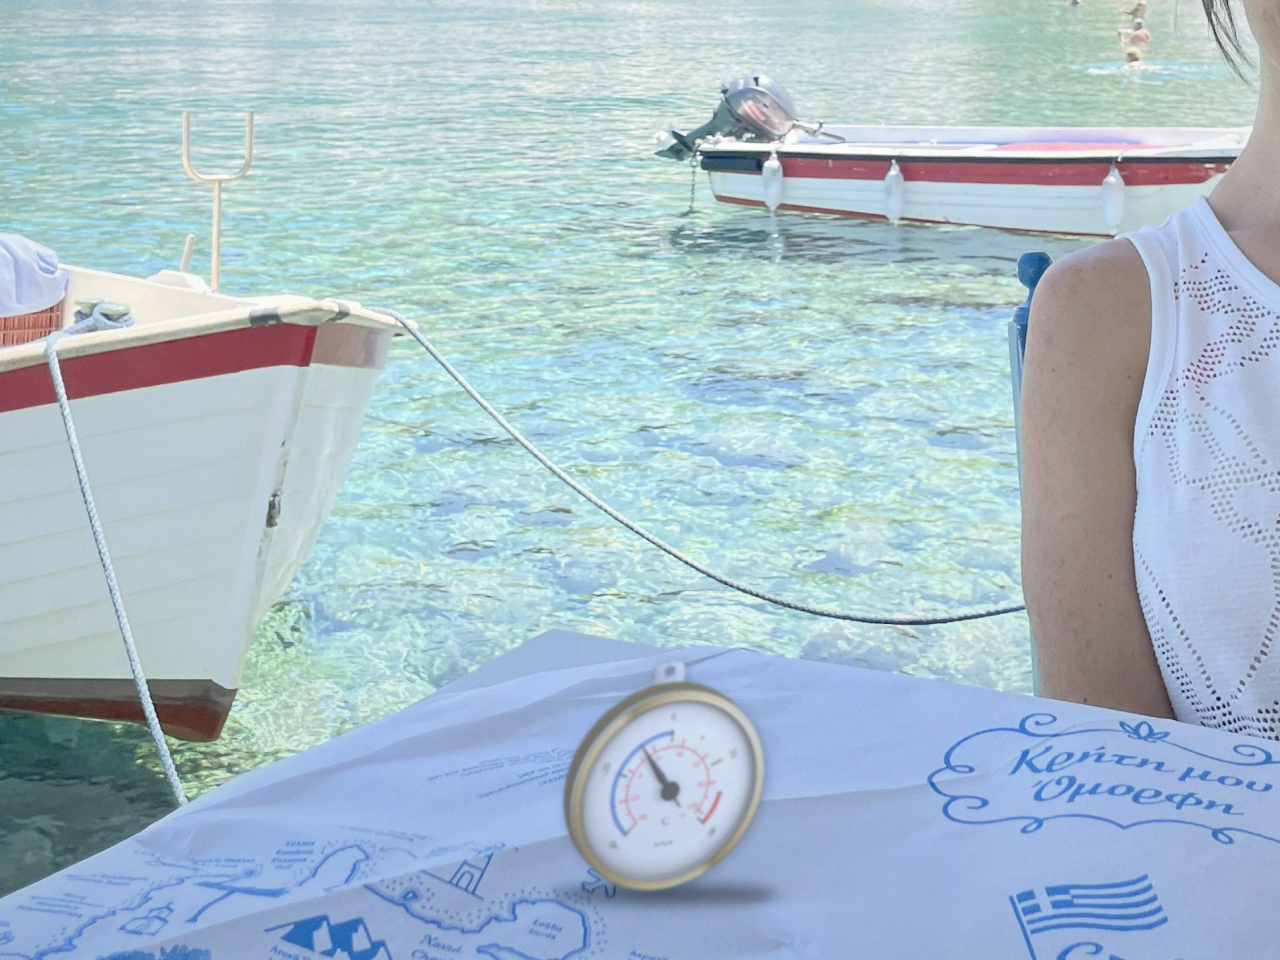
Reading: -10 °C
